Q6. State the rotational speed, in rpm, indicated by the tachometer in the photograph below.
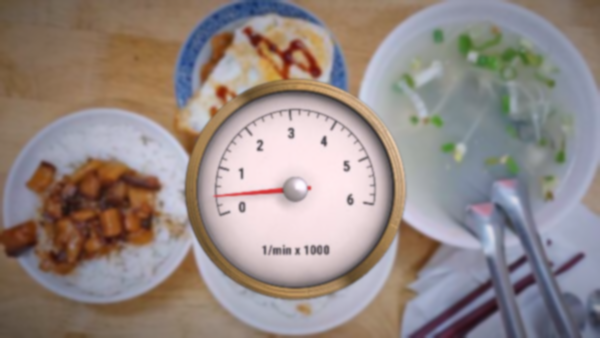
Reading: 400 rpm
